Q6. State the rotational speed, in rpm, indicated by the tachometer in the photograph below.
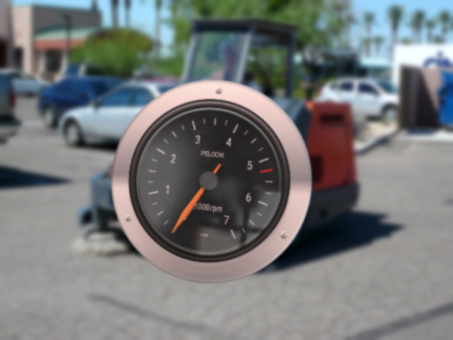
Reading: 0 rpm
